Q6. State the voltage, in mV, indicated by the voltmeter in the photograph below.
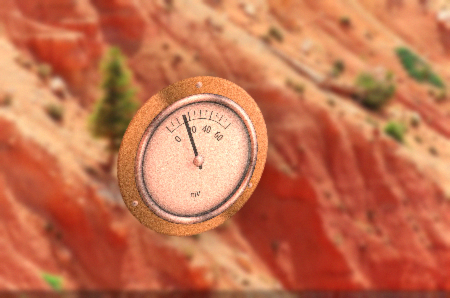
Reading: 15 mV
